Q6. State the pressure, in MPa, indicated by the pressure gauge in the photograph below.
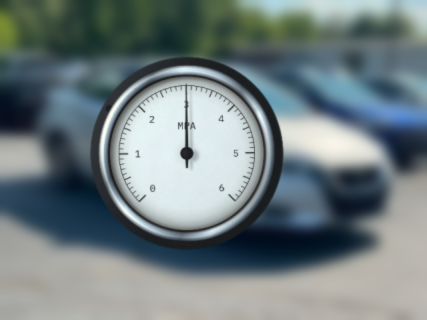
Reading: 3 MPa
